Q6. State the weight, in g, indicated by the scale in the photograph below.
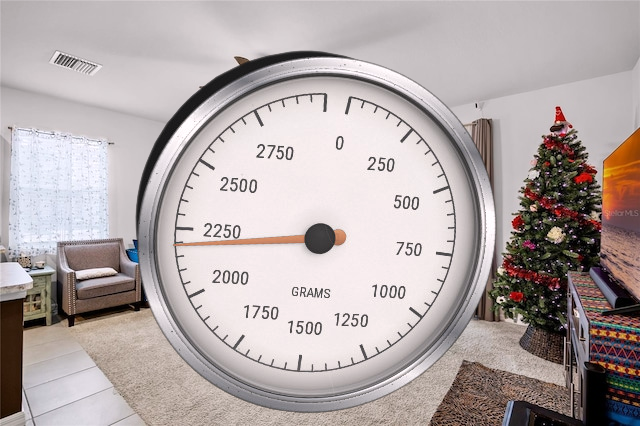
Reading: 2200 g
